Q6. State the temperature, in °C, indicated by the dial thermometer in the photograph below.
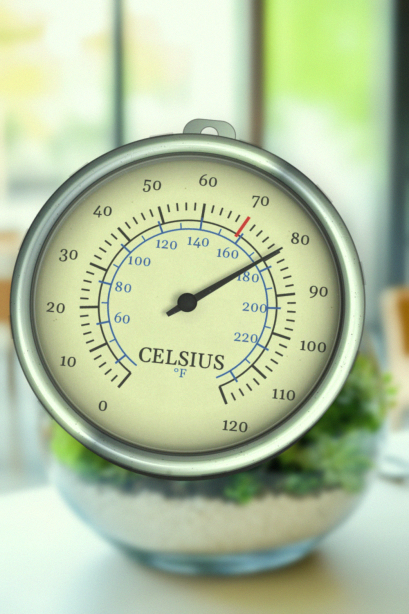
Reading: 80 °C
